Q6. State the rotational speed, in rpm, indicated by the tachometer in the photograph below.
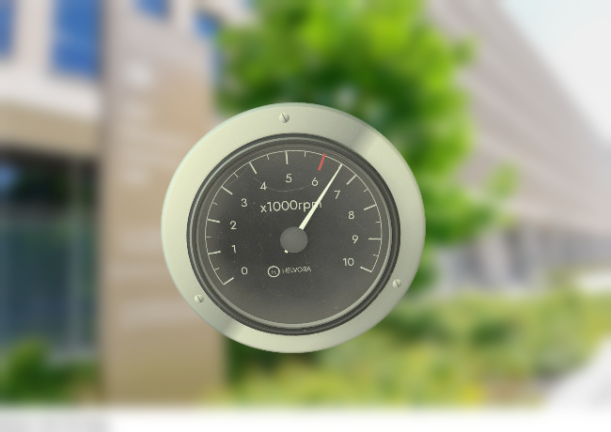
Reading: 6500 rpm
